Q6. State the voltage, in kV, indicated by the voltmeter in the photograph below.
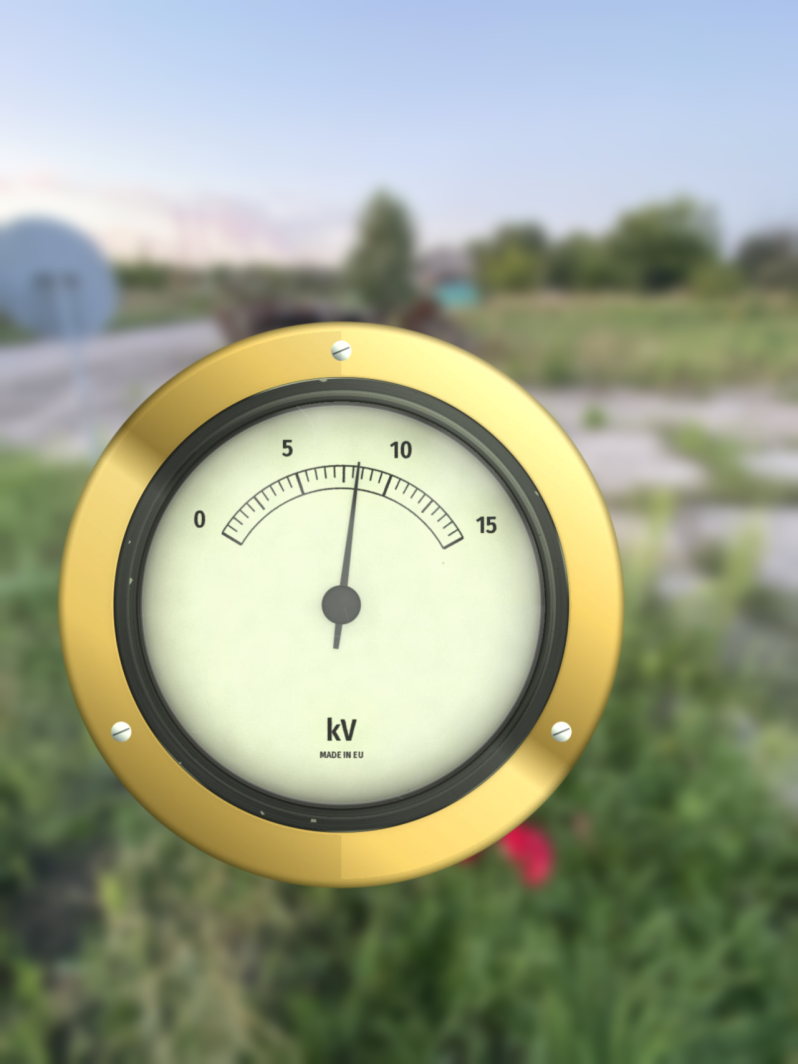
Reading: 8.25 kV
